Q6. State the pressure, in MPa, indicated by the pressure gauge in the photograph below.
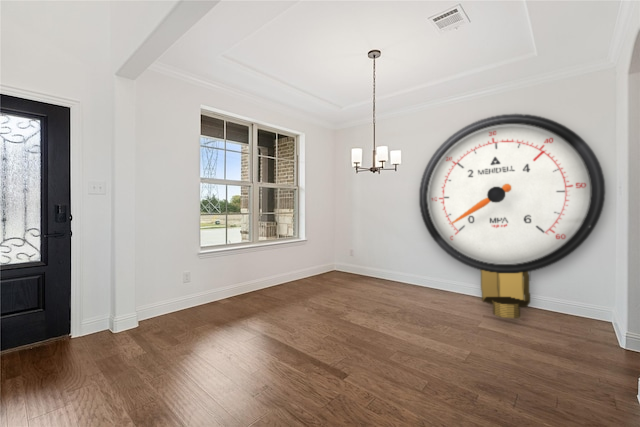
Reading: 0.25 MPa
